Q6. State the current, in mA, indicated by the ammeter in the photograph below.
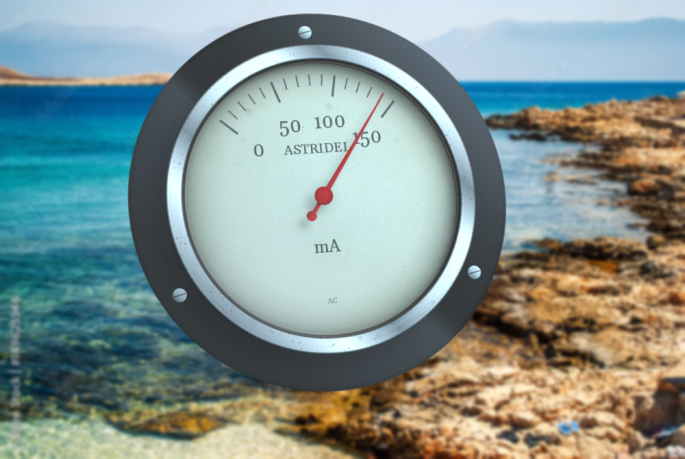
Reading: 140 mA
